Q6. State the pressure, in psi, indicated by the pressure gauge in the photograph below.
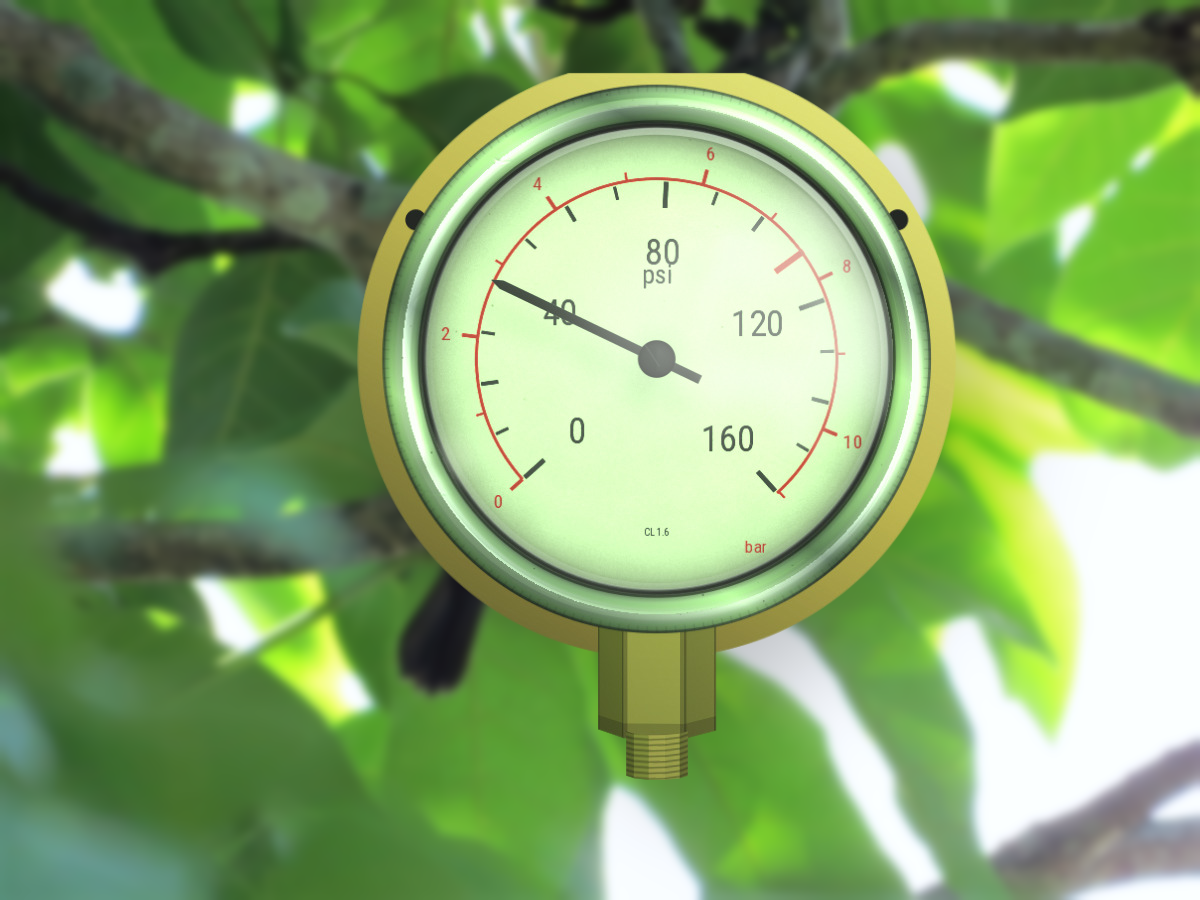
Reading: 40 psi
